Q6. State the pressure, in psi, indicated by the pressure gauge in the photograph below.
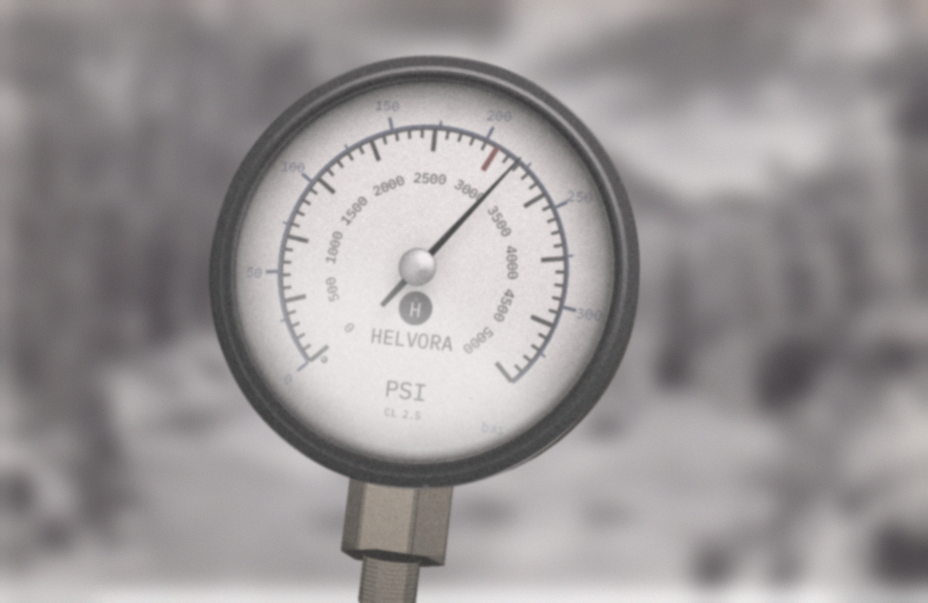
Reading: 3200 psi
